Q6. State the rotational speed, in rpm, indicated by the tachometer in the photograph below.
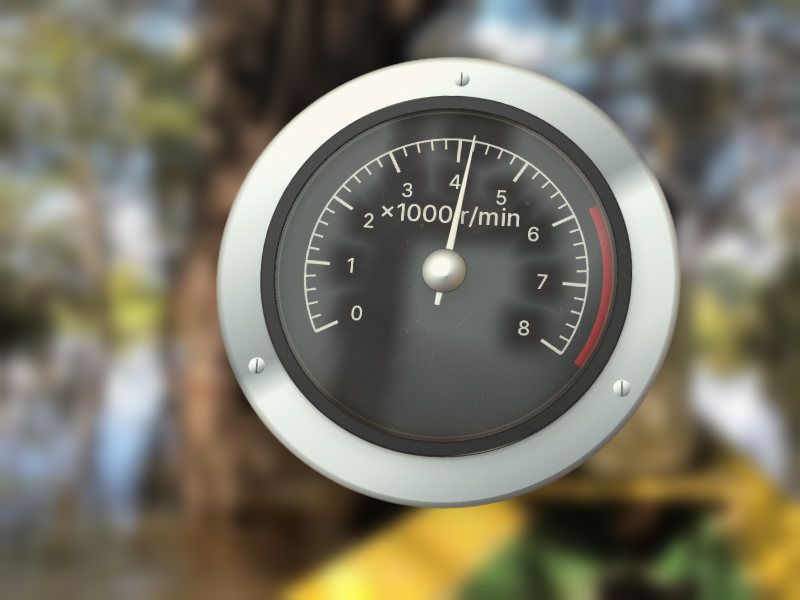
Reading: 4200 rpm
